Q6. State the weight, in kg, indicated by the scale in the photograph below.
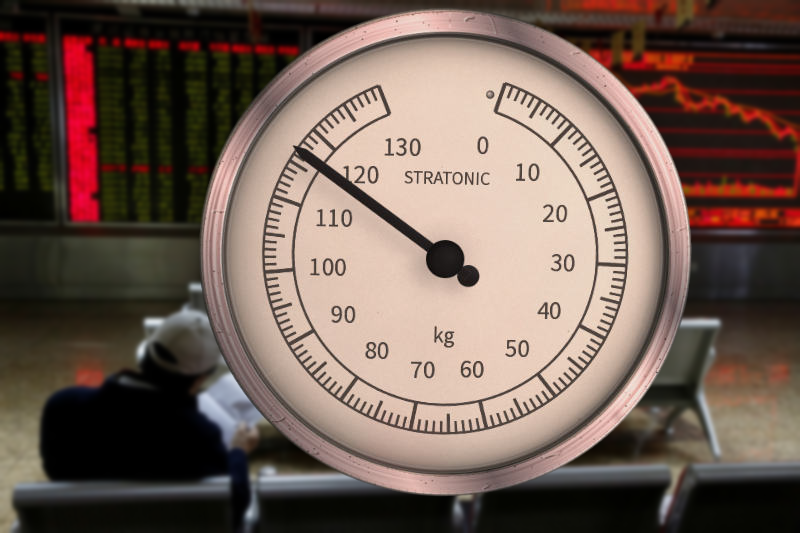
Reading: 117 kg
